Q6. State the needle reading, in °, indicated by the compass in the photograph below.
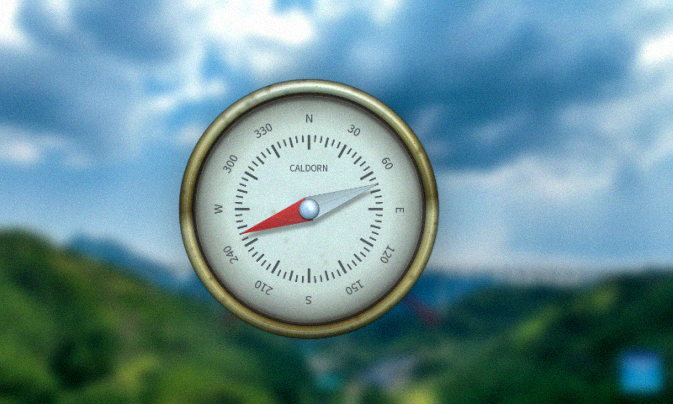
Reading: 250 °
